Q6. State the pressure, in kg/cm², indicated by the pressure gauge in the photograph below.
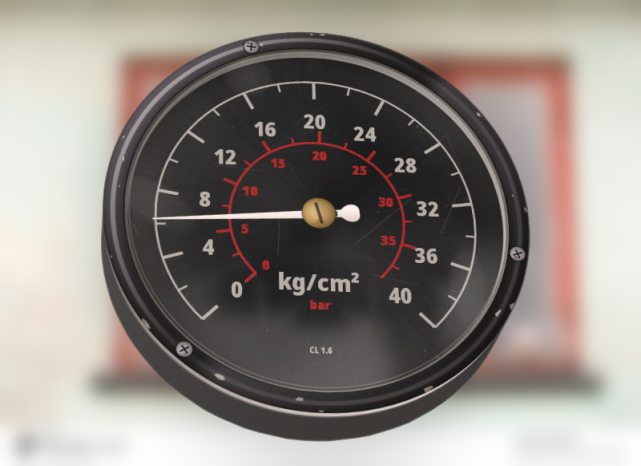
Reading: 6 kg/cm²
